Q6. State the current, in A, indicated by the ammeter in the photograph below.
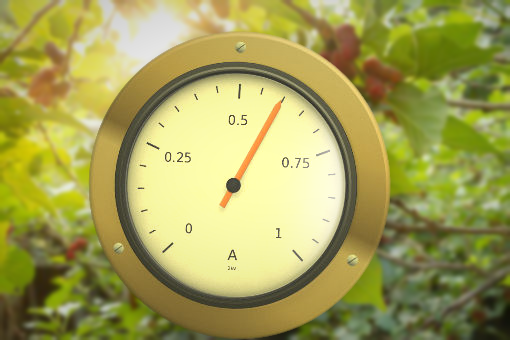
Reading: 0.6 A
